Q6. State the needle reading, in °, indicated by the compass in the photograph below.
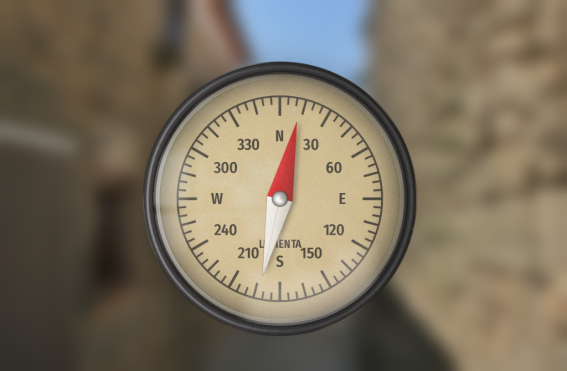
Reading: 12.5 °
